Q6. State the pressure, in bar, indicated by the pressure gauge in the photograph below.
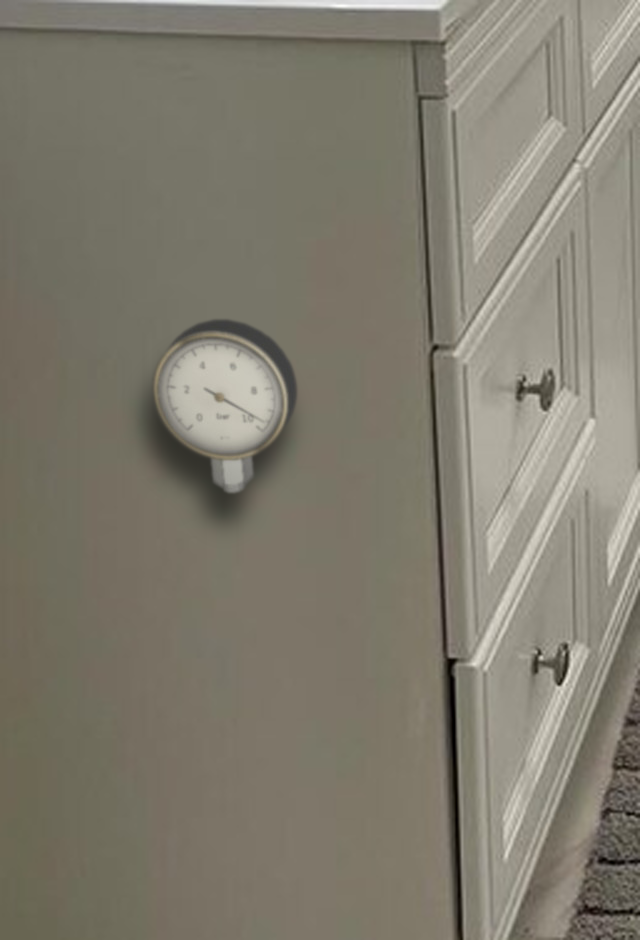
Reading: 9.5 bar
